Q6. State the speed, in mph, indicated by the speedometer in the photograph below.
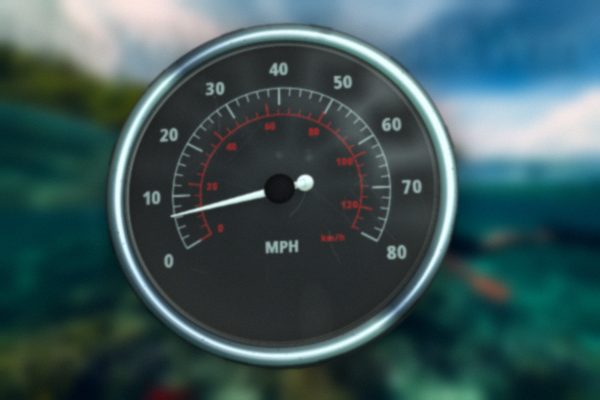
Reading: 6 mph
